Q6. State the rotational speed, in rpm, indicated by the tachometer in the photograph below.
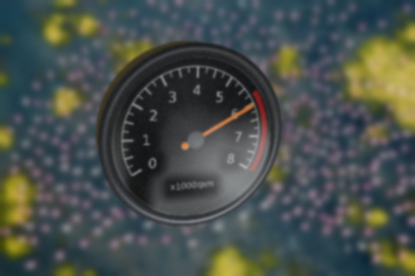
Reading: 6000 rpm
